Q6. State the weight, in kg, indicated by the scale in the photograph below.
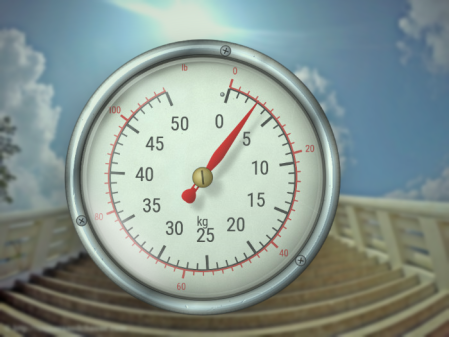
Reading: 3 kg
